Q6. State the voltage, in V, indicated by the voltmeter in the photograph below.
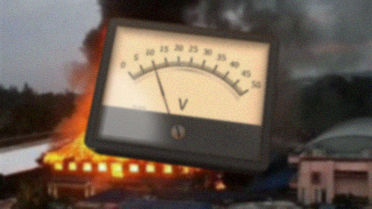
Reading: 10 V
